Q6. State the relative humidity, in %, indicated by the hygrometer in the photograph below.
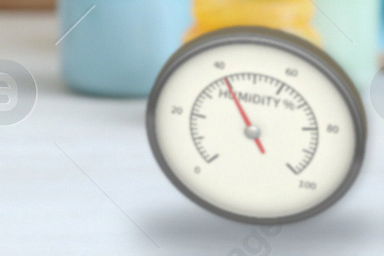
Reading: 40 %
